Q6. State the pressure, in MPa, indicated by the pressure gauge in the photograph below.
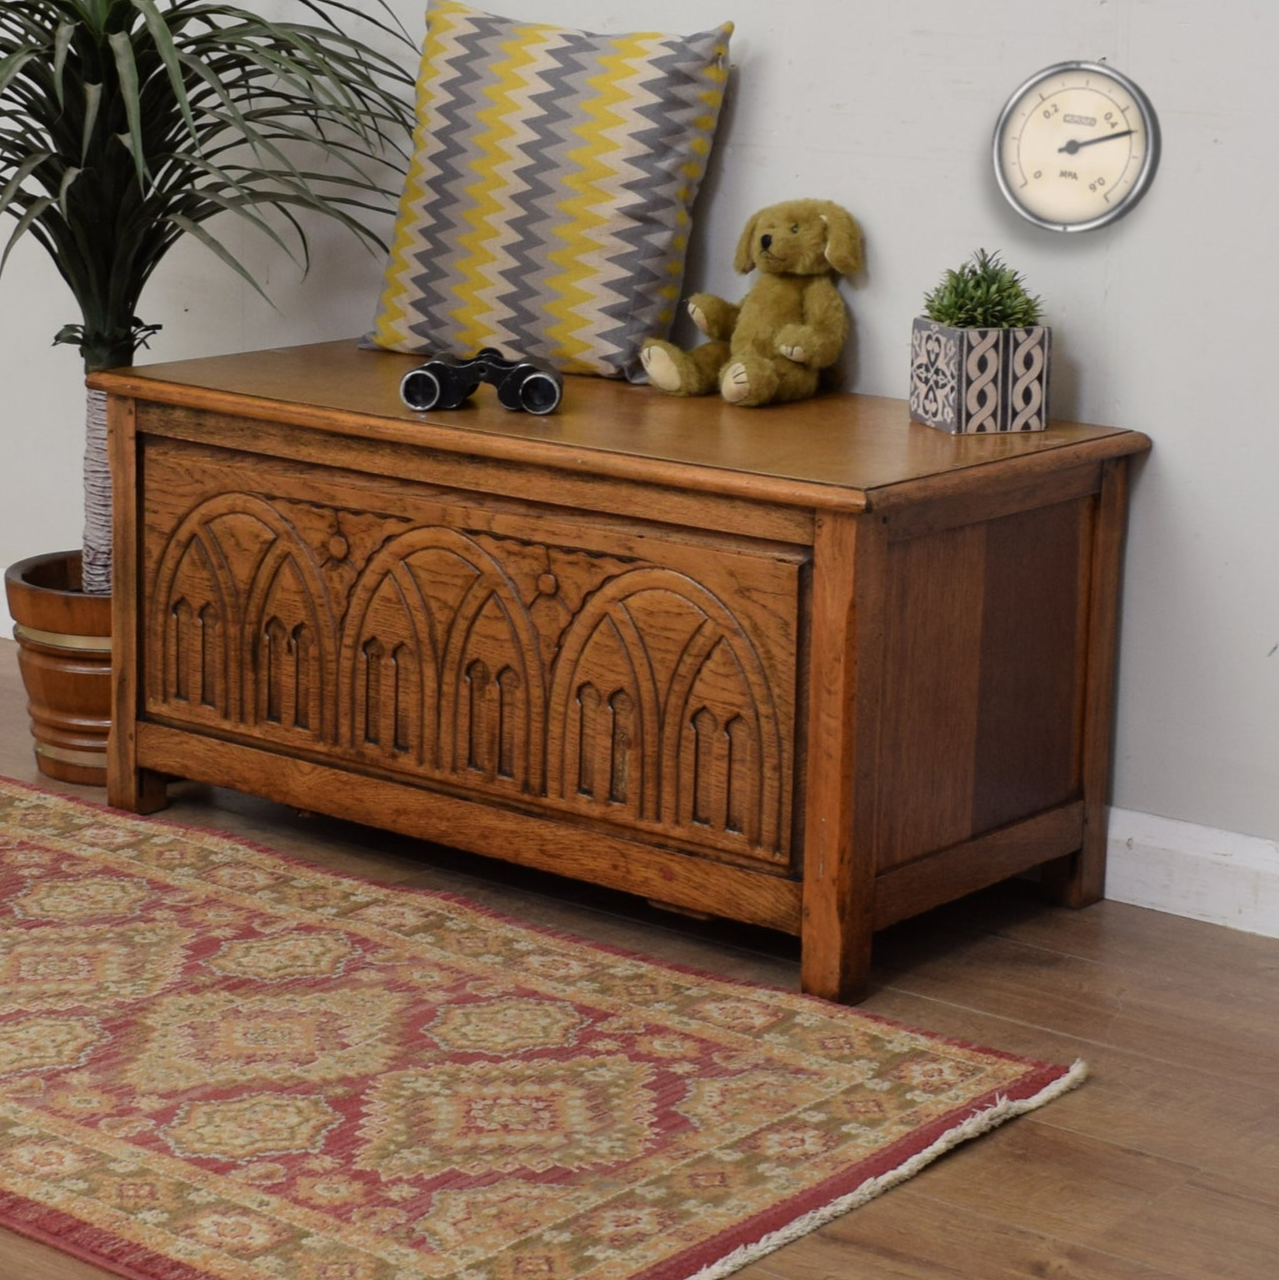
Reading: 0.45 MPa
